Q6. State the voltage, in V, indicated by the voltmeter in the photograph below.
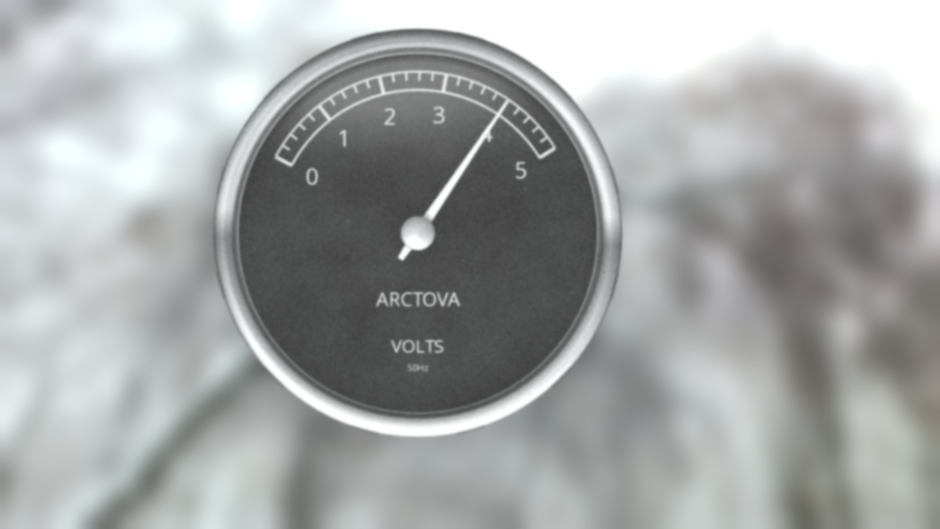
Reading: 4 V
